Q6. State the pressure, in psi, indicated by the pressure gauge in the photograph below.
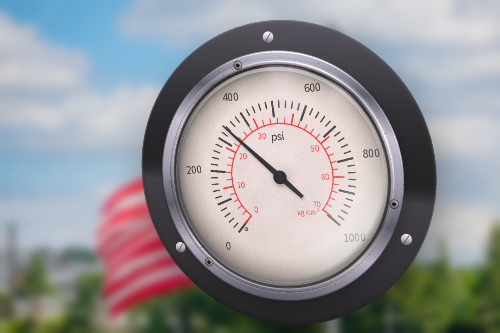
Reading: 340 psi
